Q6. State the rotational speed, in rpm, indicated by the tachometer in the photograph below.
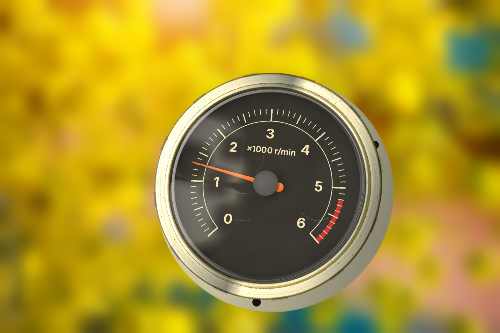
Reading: 1300 rpm
